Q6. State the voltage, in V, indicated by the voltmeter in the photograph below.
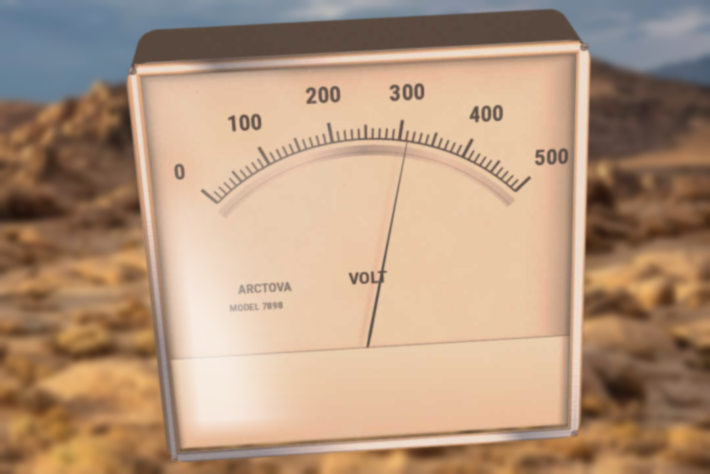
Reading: 310 V
